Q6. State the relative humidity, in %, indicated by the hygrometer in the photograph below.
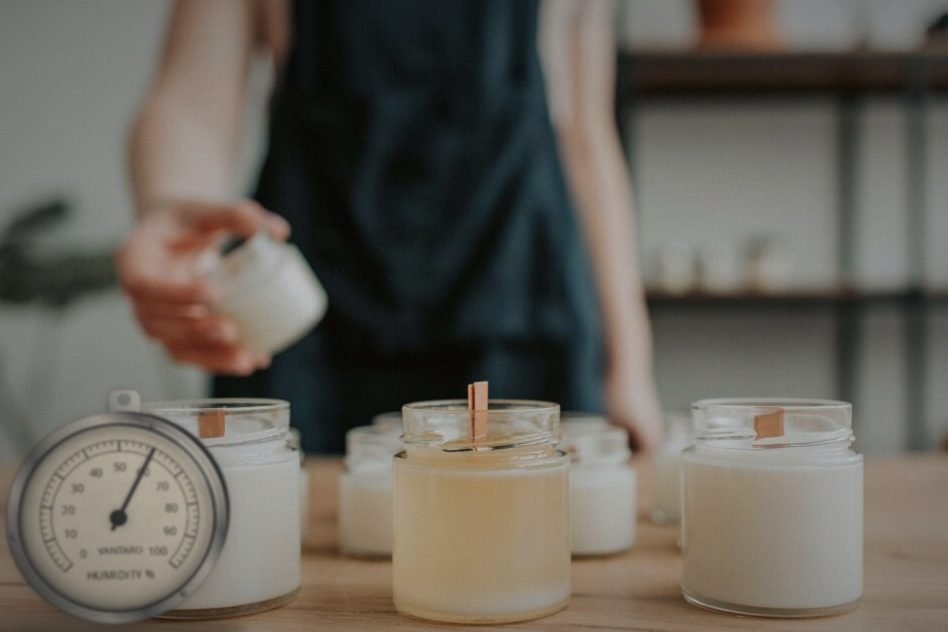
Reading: 60 %
